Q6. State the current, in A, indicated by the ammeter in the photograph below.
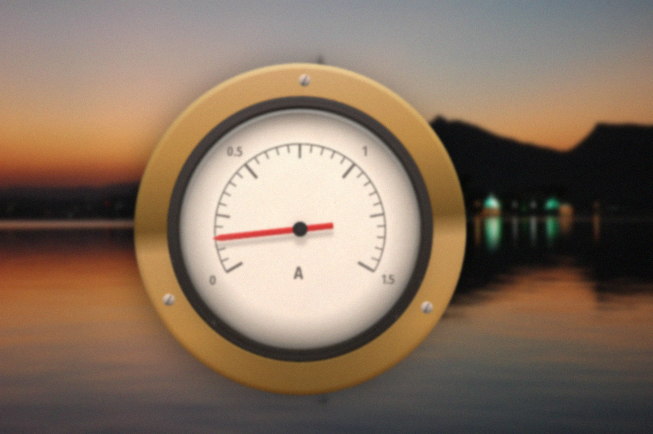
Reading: 0.15 A
